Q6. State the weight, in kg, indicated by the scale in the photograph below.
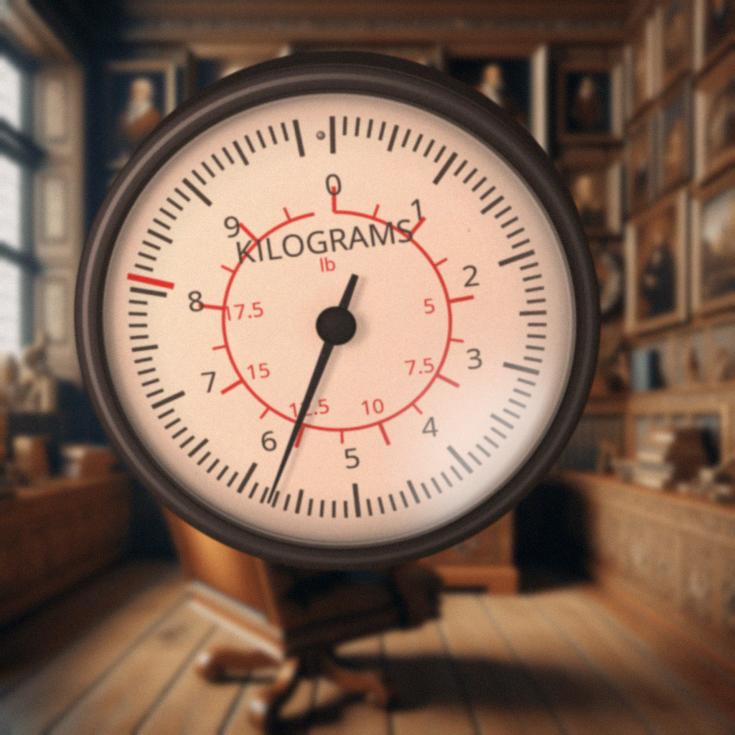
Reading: 5.75 kg
